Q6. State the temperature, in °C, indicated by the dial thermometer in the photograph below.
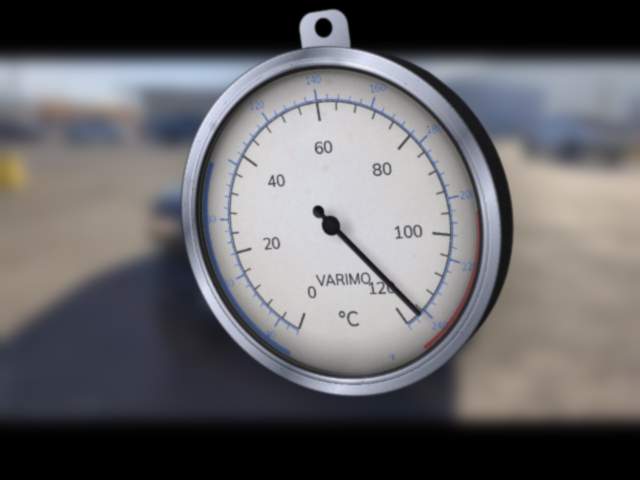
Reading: 116 °C
